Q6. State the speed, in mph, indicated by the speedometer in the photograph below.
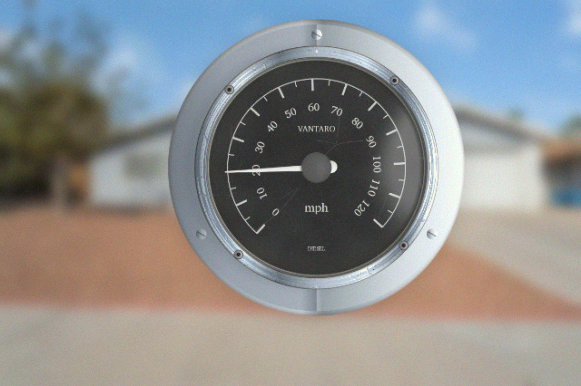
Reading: 20 mph
